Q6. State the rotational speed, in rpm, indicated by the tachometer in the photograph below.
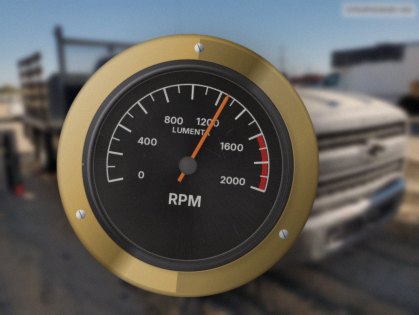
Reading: 1250 rpm
